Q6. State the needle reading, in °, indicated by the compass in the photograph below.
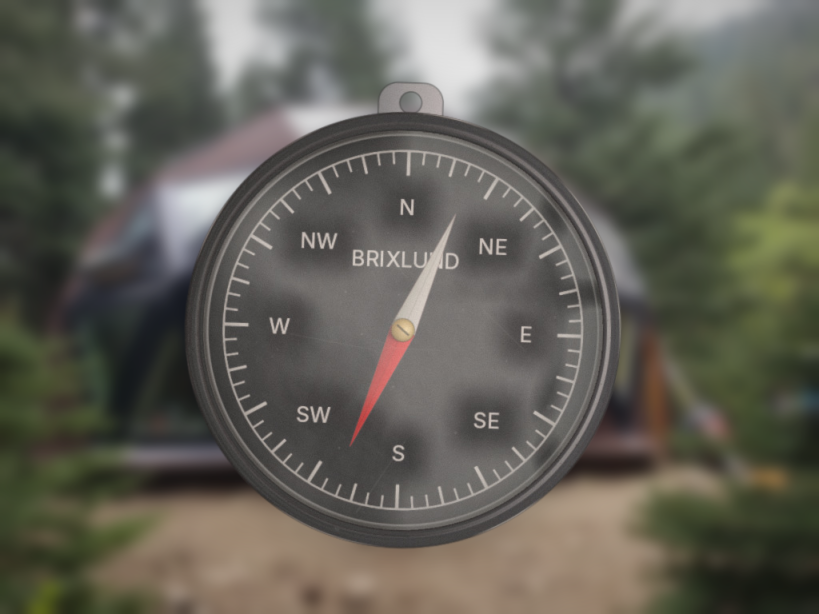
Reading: 202.5 °
